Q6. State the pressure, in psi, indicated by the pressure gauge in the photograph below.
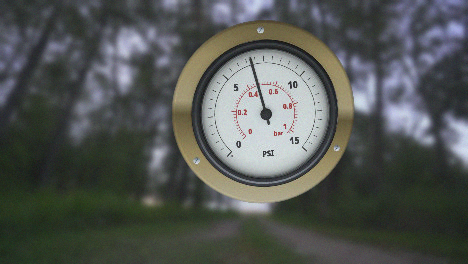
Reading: 6.75 psi
